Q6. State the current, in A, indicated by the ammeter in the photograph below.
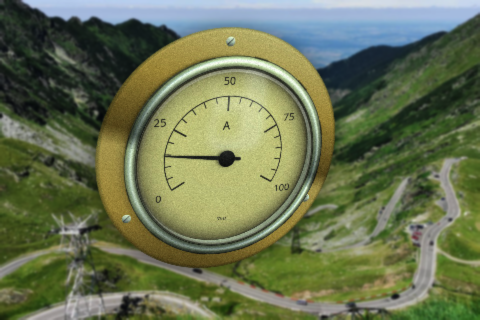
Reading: 15 A
